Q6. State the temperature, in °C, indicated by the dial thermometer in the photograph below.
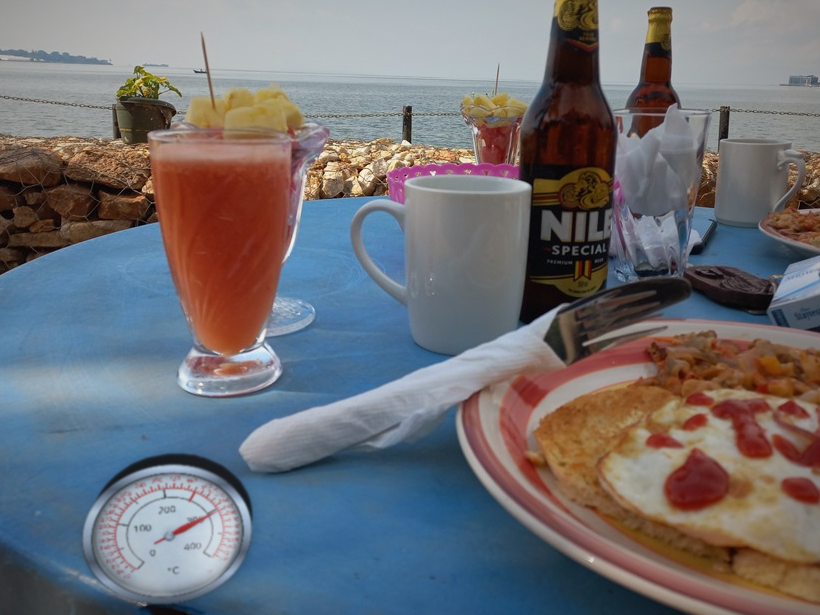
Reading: 300 °C
